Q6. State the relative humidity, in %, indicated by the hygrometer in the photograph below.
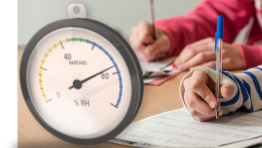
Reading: 76 %
